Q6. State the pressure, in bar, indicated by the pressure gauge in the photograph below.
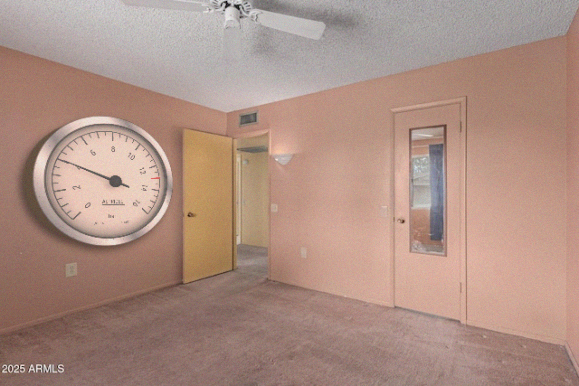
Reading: 4 bar
